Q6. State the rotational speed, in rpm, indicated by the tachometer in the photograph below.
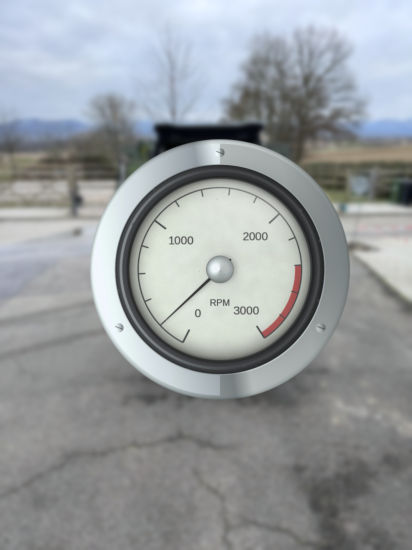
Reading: 200 rpm
